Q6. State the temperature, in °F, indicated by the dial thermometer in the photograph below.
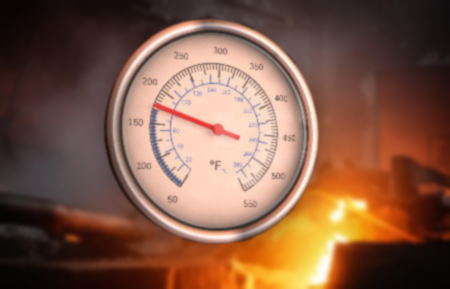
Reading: 175 °F
